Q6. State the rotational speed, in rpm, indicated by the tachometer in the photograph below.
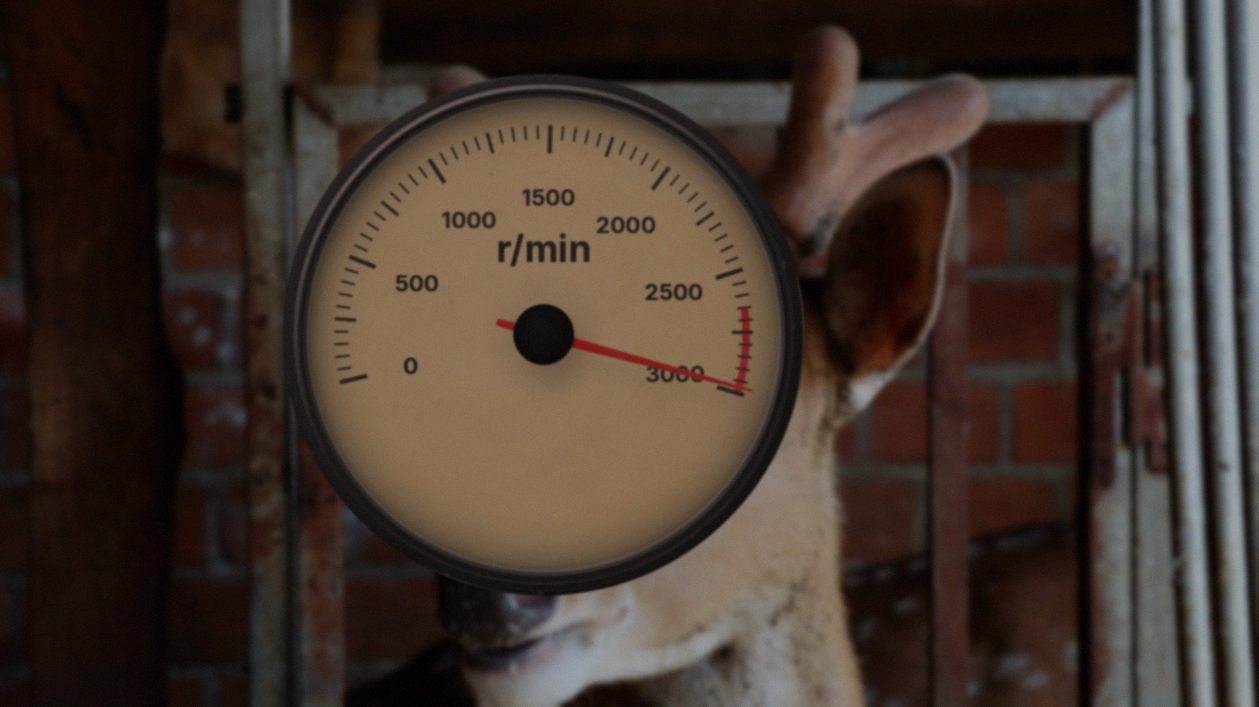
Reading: 2975 rpm
